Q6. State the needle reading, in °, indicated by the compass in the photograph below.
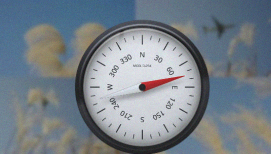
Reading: 75 °
